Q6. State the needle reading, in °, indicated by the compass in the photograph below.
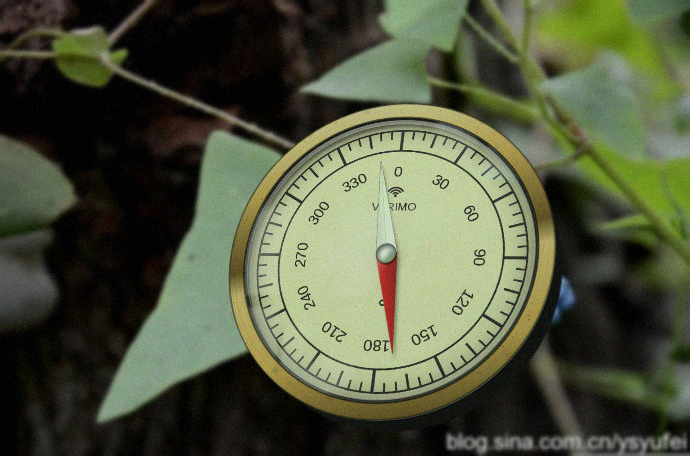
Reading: 170 °
